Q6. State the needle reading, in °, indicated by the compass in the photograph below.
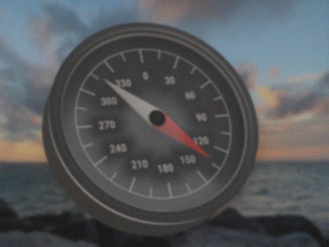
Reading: 135 °
